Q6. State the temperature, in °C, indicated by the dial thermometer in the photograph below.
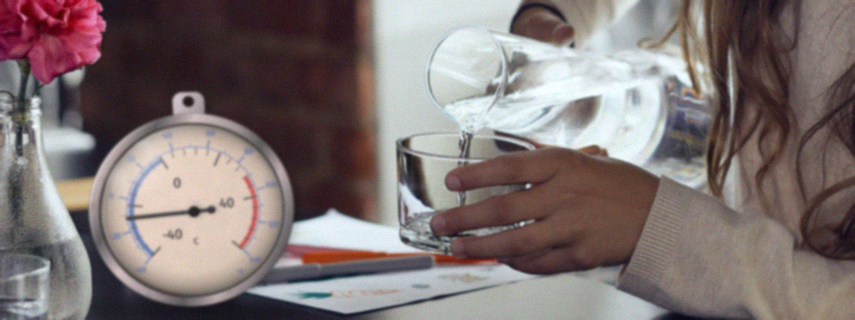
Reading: -24 °C
